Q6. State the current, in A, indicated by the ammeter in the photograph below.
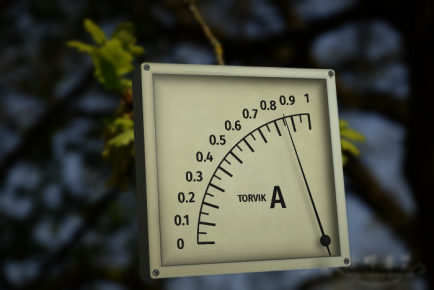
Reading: 0.85 A
